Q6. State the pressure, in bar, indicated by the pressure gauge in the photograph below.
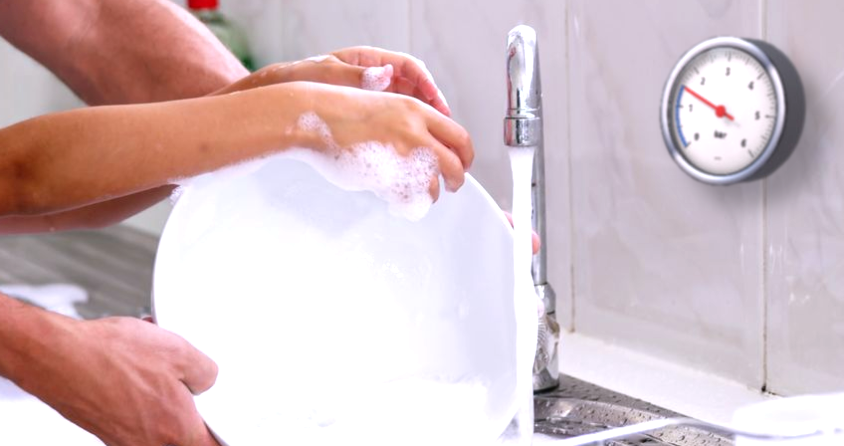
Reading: 1.5 bar
